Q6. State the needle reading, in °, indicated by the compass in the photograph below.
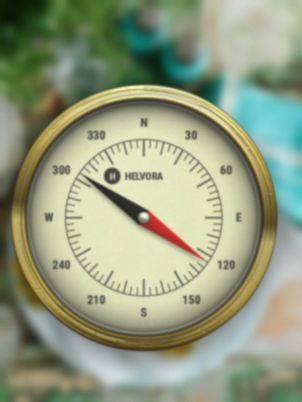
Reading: 125 °
